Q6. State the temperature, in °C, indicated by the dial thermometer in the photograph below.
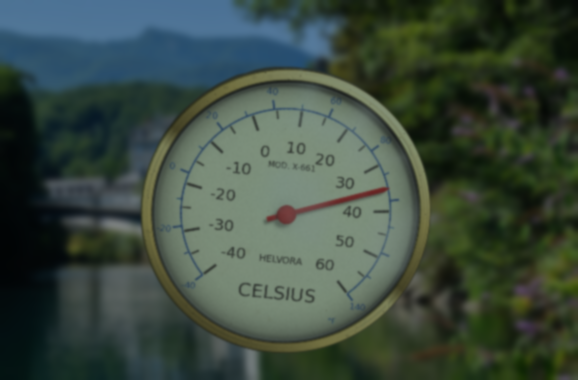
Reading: 35 °C
